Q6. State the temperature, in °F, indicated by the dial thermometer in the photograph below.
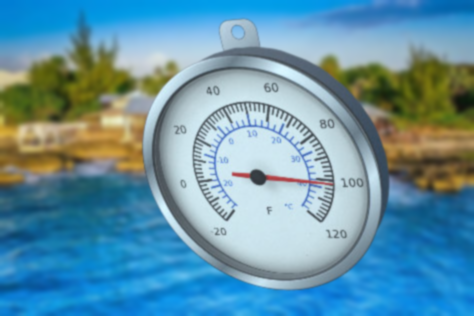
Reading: 100 °F
